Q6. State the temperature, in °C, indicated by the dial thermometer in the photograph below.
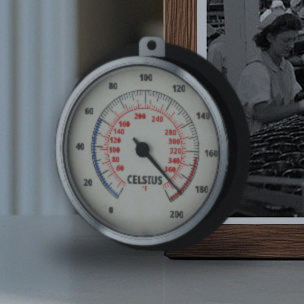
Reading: 190 °C
